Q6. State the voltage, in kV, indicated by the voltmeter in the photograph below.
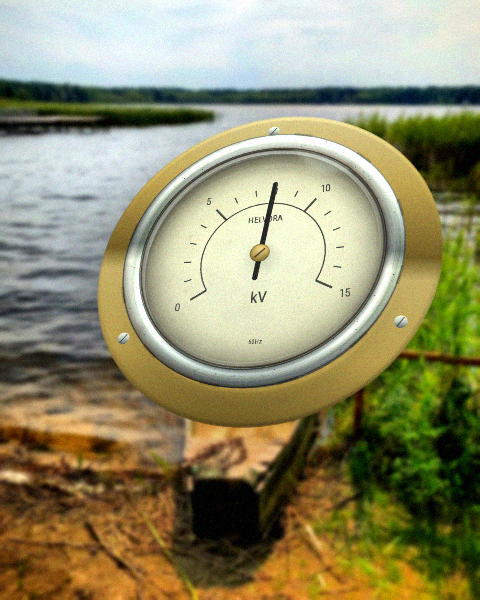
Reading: 8 kV
